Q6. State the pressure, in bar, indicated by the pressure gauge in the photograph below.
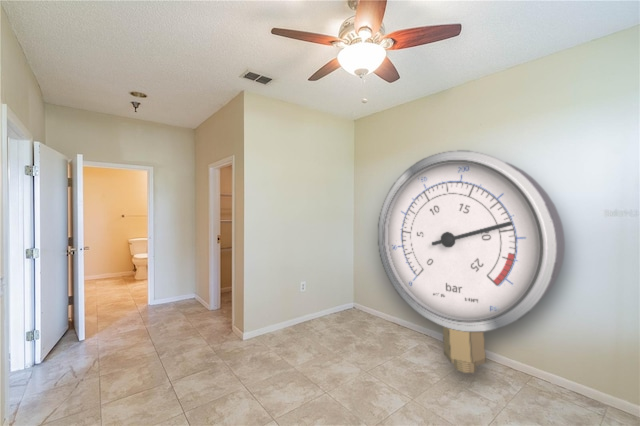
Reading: 19.5 bar
